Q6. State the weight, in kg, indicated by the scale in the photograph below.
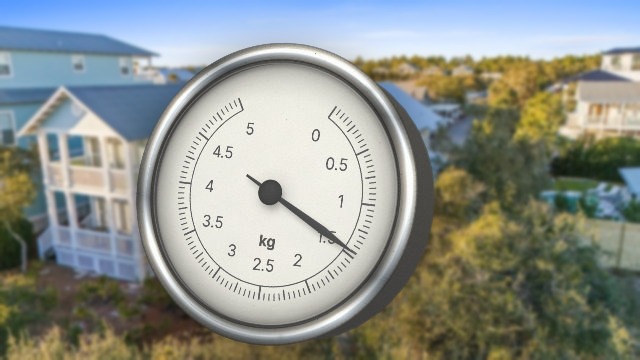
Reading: 1.45 kg
